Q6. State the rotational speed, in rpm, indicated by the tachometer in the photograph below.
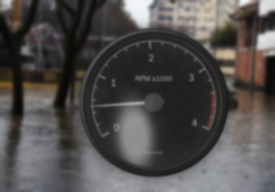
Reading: 500 rpm
